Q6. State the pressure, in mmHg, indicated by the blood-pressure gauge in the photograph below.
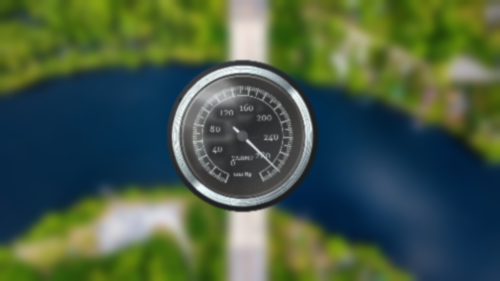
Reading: 280 mmHg
